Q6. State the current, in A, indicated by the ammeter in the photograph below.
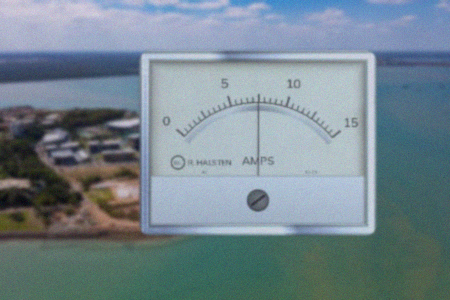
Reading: 7.5 A
